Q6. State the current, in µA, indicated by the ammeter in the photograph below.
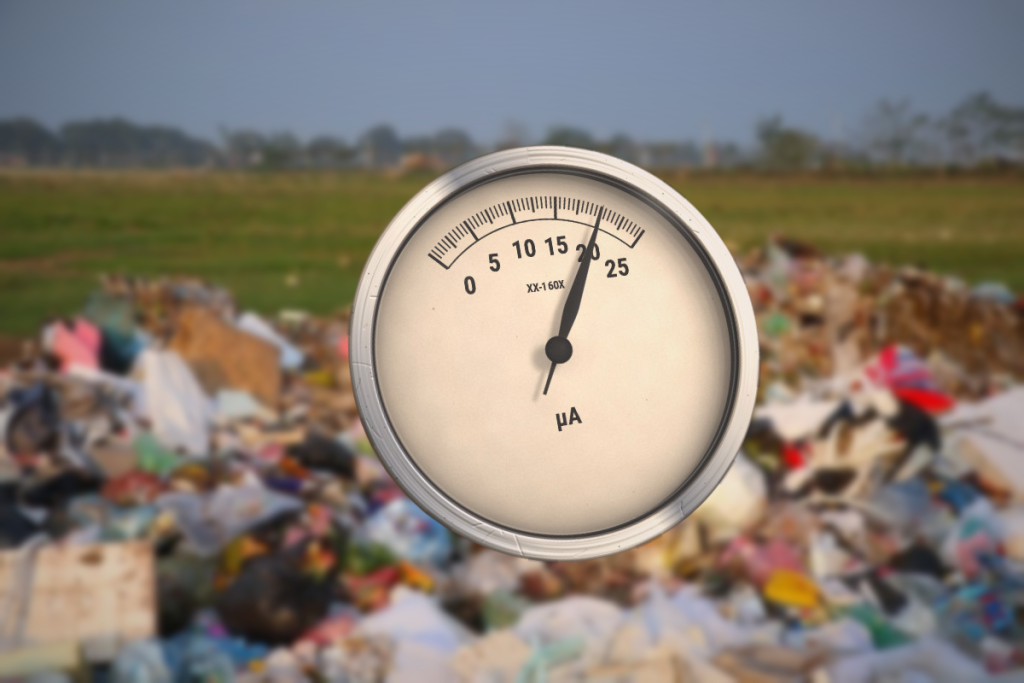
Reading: 20 µA
